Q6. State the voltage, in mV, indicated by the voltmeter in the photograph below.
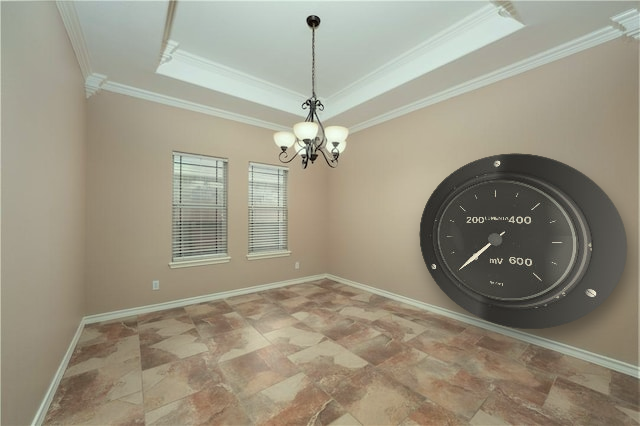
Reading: 0 mV
